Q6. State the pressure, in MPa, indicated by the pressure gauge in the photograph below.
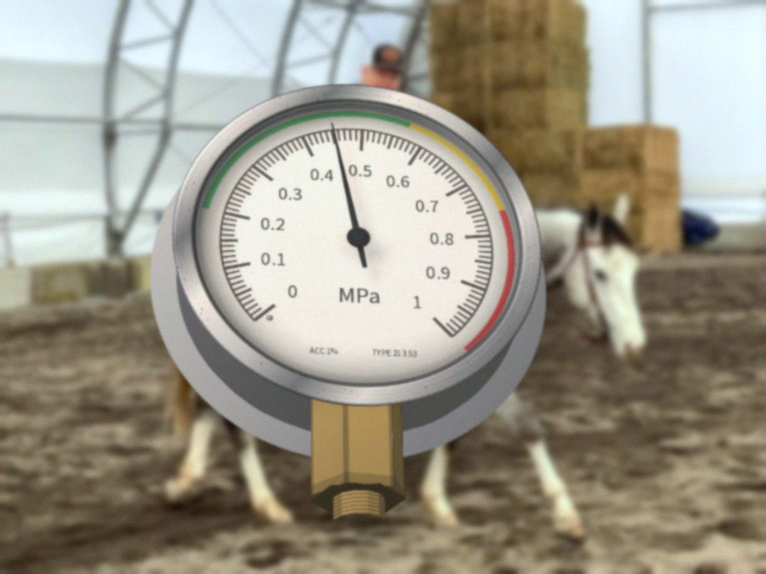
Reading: 0.45 MPa
